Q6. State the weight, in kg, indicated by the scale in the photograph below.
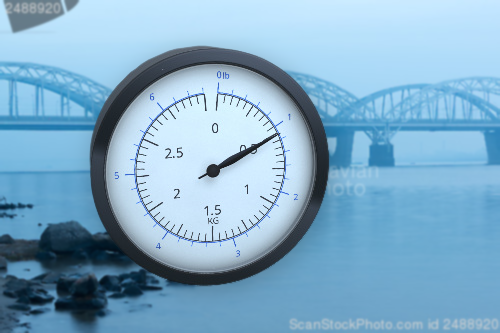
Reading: 0.5 kg
